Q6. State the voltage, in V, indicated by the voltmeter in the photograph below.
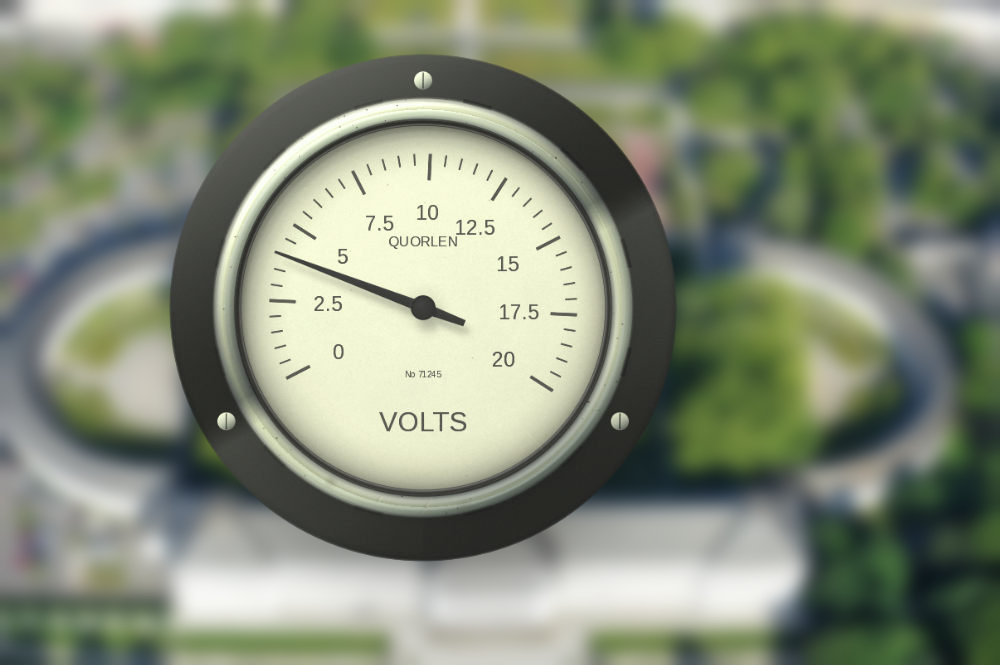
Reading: 4 V
